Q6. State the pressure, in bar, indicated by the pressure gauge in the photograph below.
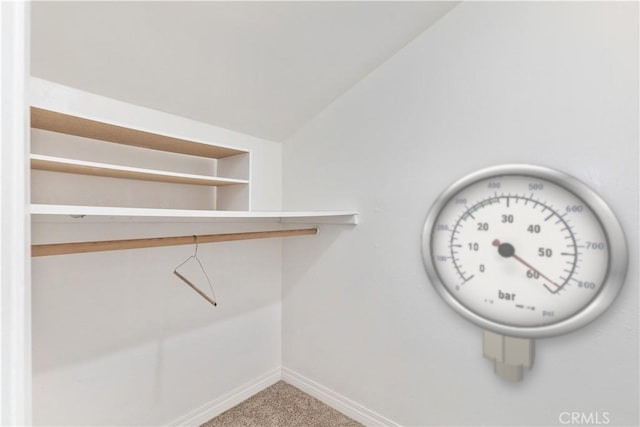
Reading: 58 bar
